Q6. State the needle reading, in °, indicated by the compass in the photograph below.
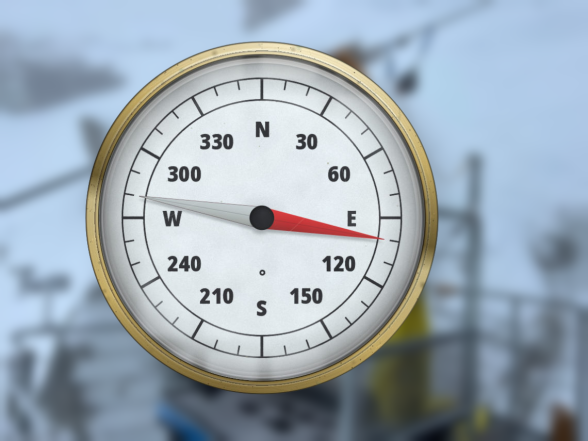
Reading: 100 °
